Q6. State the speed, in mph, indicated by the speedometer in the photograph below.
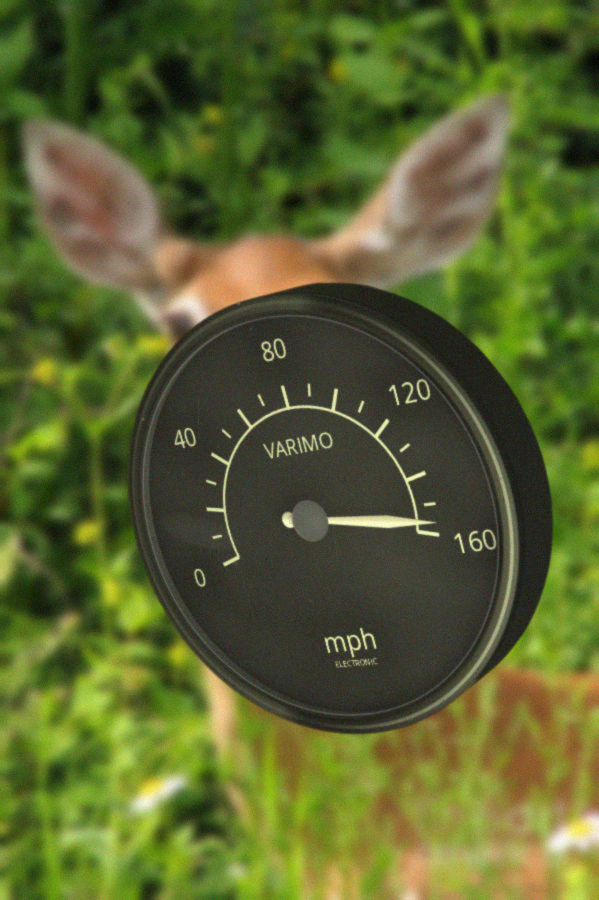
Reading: 155 mph
